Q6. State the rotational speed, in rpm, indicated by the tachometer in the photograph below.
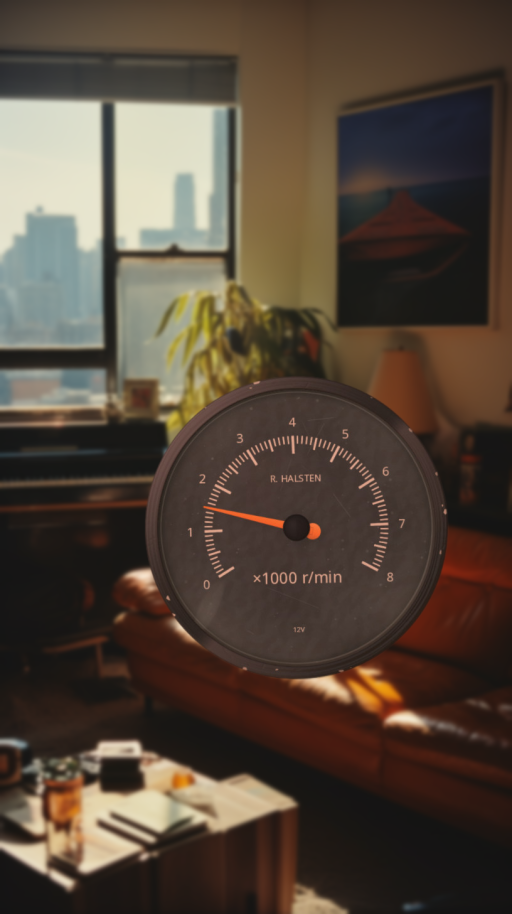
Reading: 1500 rpm
